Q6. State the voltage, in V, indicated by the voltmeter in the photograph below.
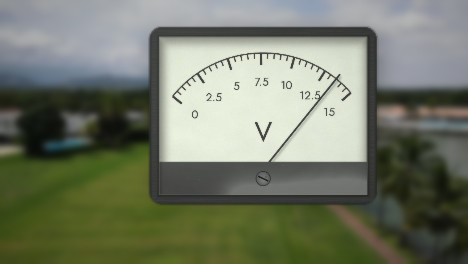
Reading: 13.5 V
